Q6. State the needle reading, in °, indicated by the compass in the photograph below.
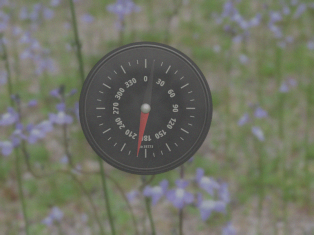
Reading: 190 °
